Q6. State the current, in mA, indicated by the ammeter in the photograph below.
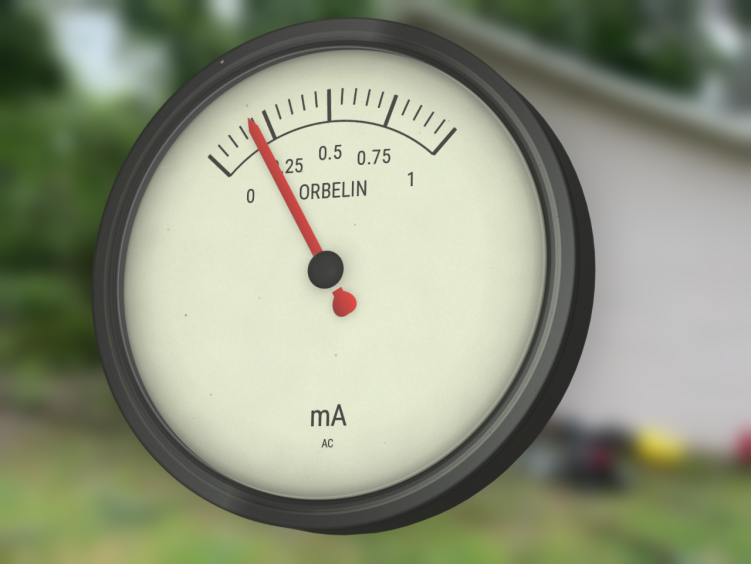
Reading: 0.2 mA
